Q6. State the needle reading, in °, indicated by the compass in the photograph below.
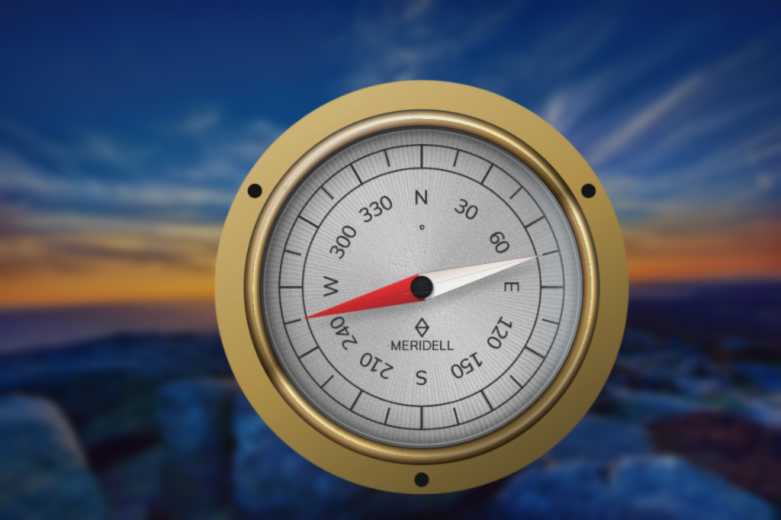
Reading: 255 °
